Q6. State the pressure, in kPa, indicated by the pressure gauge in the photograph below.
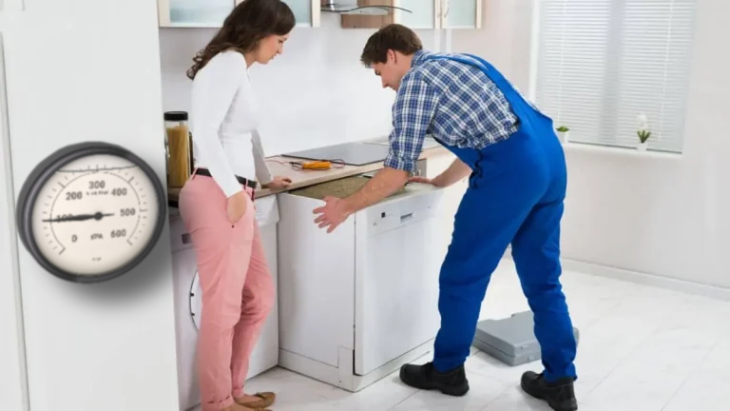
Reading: 100 kPa
